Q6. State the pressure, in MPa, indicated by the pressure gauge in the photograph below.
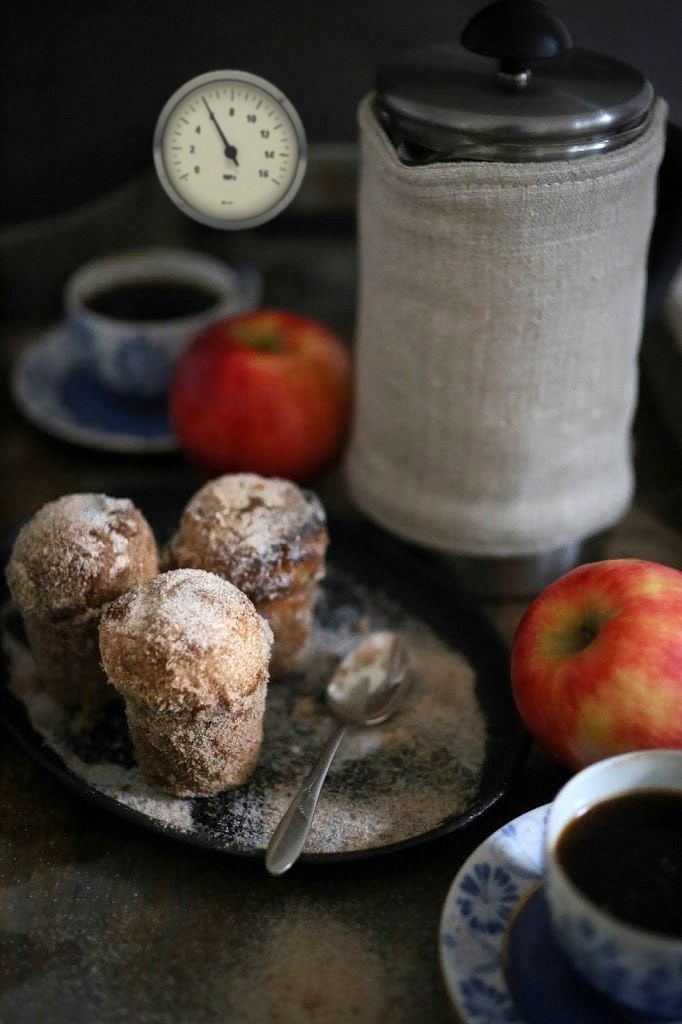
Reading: 6 MPa
